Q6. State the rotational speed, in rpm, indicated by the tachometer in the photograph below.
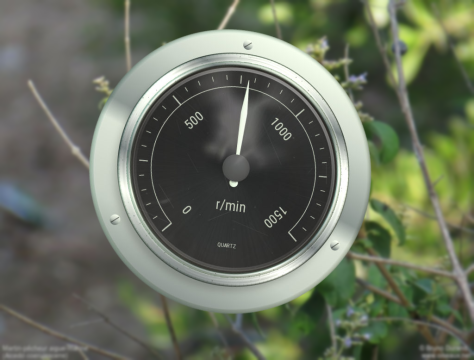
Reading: 775 rpm
